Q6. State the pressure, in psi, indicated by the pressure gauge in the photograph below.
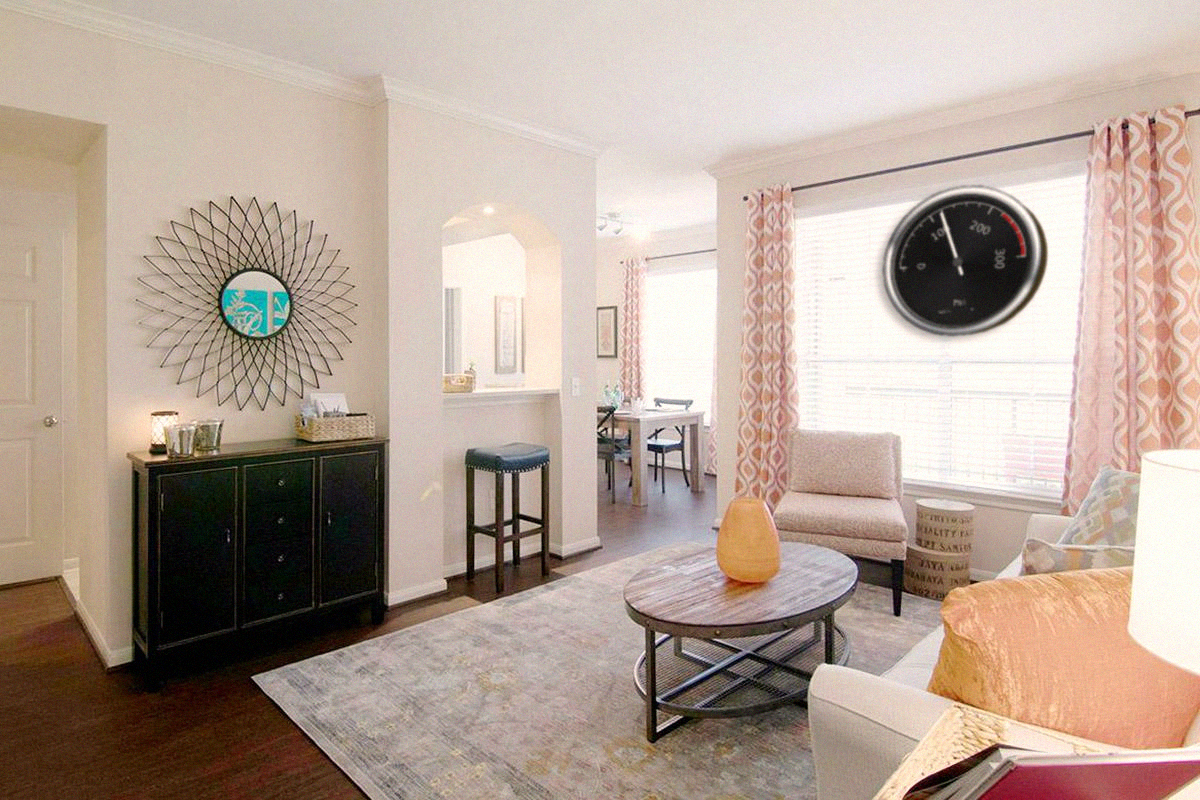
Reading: 120 psi
